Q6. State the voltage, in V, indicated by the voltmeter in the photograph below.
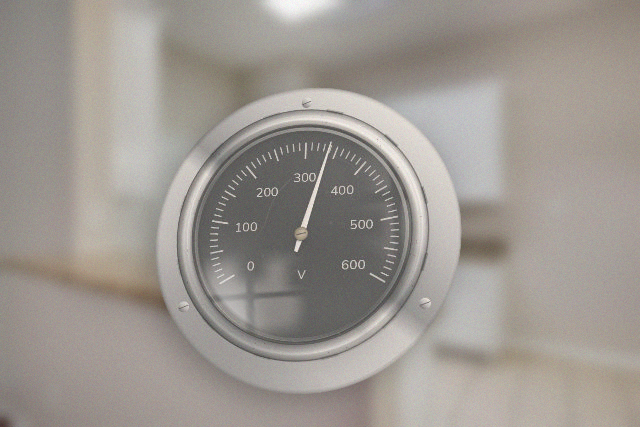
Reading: 340 V
